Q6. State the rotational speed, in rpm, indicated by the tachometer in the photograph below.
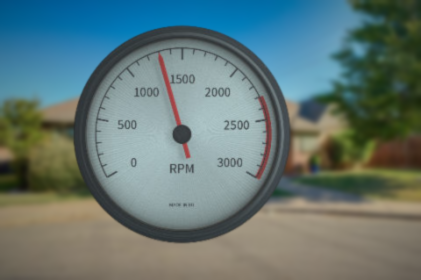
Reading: 1300 rpm
